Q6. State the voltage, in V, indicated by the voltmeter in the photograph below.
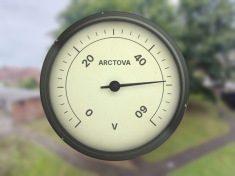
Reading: 49 V
